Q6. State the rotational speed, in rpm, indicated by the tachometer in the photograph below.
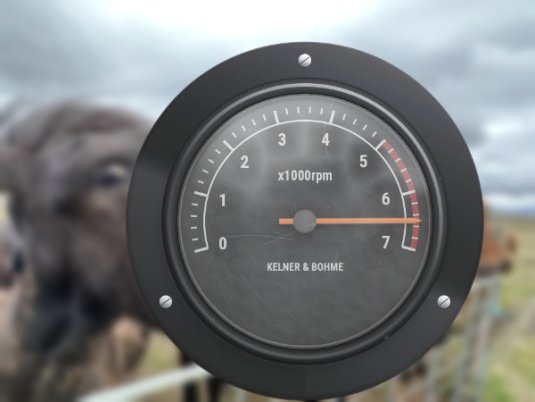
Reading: 6500 rpm
